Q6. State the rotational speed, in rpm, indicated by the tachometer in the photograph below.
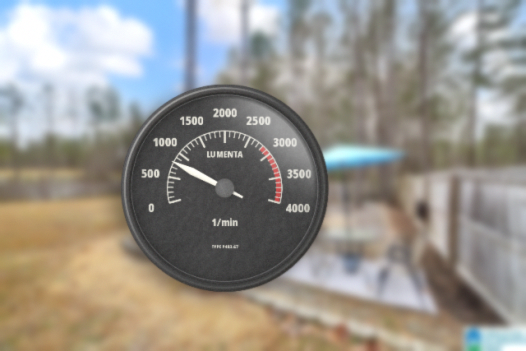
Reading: 800 rpm
